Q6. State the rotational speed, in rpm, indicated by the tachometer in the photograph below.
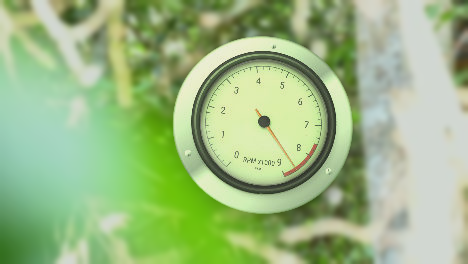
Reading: 8600 rpm
